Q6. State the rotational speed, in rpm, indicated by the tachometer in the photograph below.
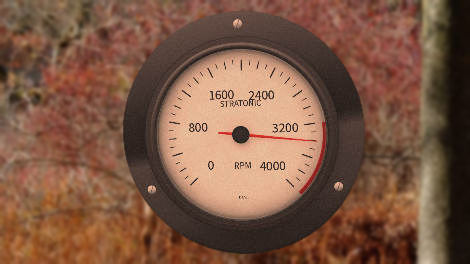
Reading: 3400 rpm
